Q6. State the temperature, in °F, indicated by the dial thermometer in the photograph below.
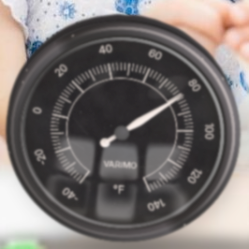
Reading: 80 °F
